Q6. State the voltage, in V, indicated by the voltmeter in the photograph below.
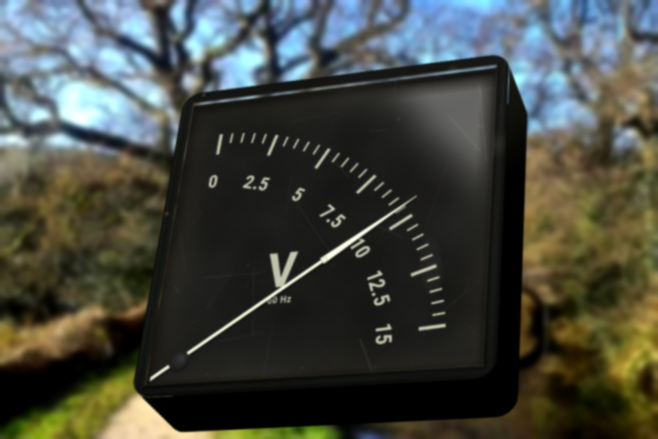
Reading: 9.5 V
